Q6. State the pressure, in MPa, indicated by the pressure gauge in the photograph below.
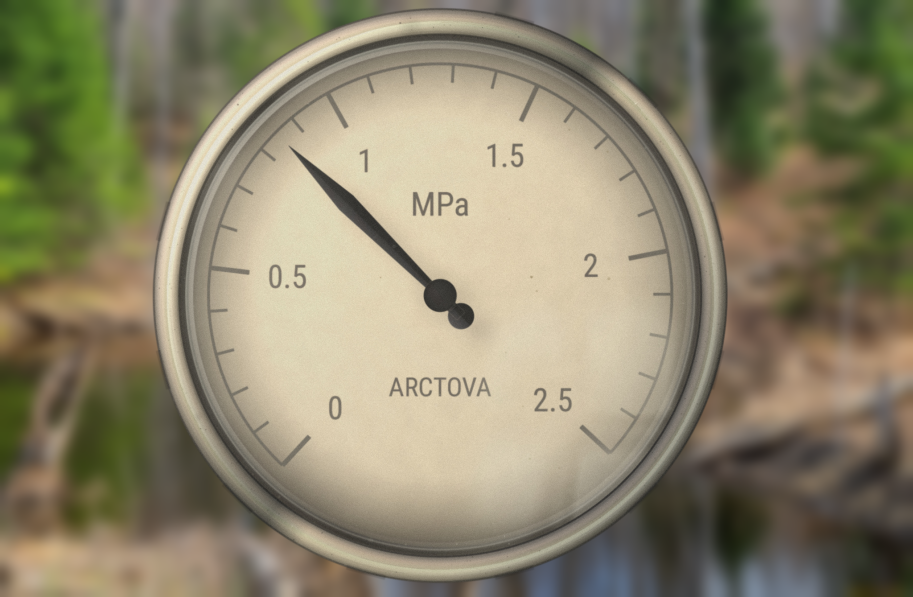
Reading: 0.85 MPa
